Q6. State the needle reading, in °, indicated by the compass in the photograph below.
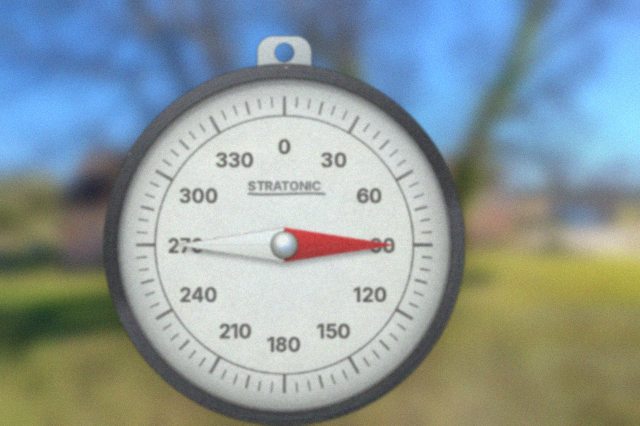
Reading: 90 °
